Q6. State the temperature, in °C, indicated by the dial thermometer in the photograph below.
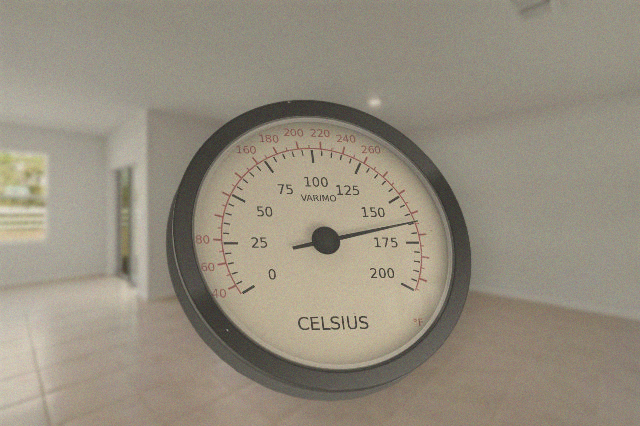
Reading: 165 °C
